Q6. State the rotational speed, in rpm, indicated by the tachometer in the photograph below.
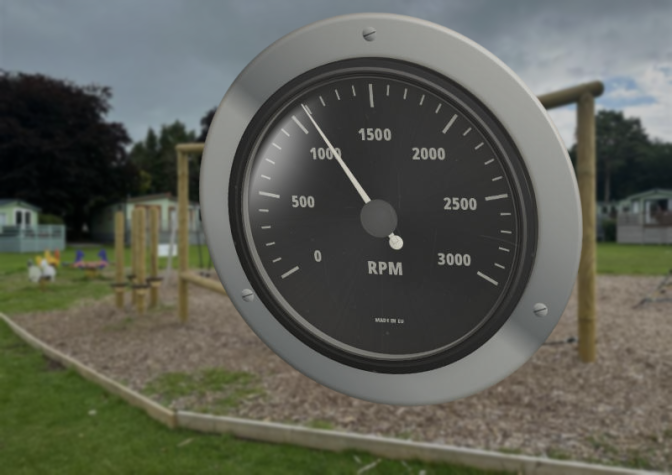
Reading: 1100 rpm
